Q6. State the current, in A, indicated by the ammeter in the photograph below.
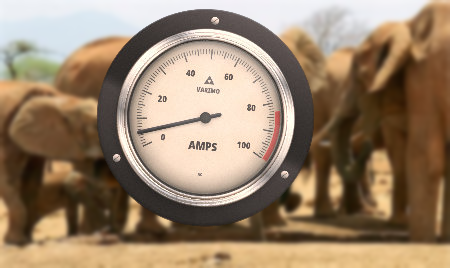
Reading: 5 A
